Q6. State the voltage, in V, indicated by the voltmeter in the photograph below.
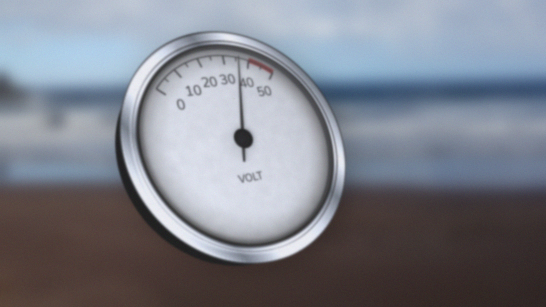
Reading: 35 V
